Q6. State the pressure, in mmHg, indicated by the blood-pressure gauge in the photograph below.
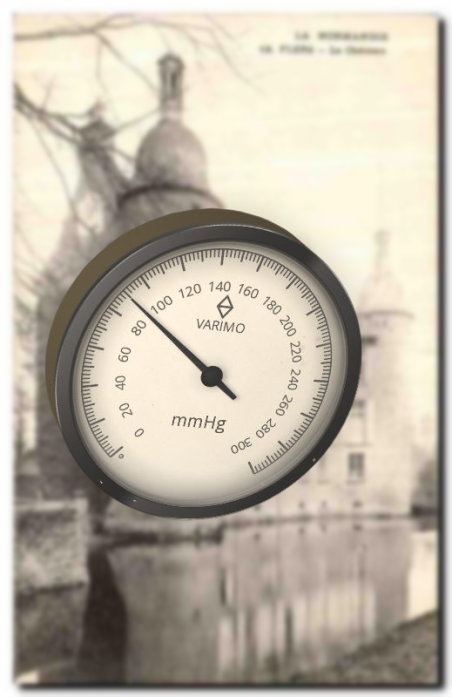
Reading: 90 mmHg
